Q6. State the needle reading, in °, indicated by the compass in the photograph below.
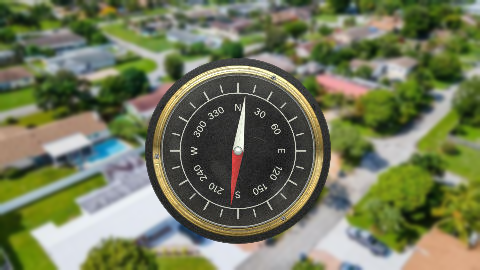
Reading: 187.5 °
